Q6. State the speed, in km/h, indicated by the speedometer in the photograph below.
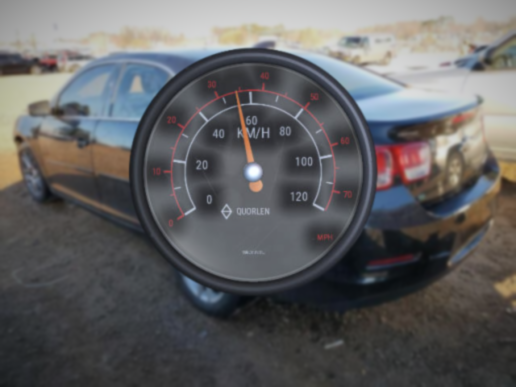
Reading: 55 km/h
